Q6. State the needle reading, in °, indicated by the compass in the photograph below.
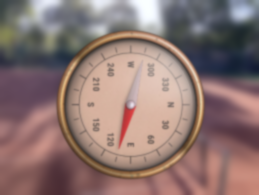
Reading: 105 °
